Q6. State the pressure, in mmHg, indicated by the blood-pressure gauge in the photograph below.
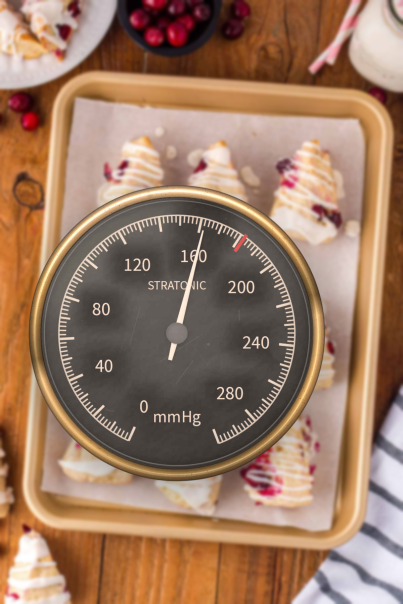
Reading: 162 mmHg
